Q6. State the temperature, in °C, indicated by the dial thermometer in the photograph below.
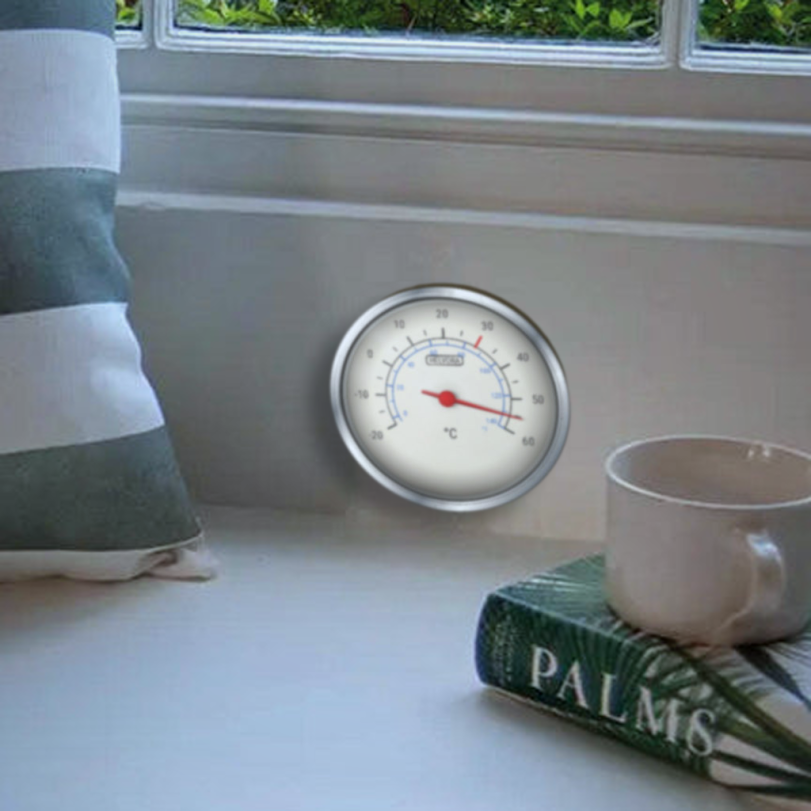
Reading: 55 °C
